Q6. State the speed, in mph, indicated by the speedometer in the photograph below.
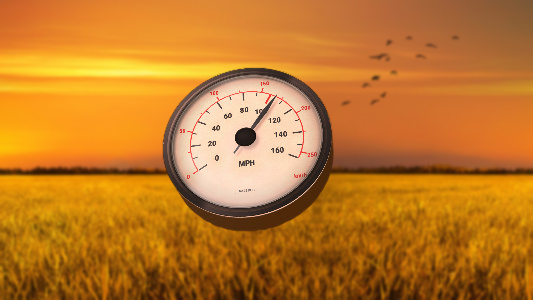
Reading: 105 mph
